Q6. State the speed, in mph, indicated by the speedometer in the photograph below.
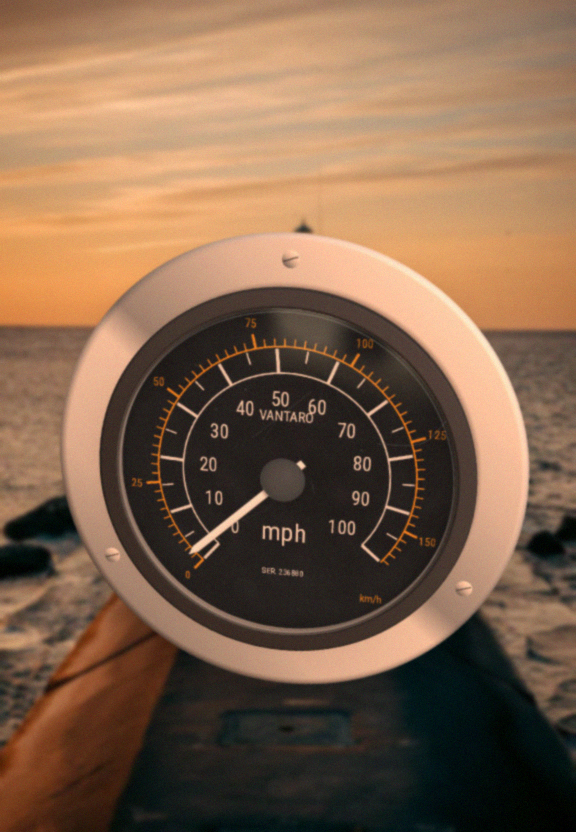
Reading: 2.5 mph
